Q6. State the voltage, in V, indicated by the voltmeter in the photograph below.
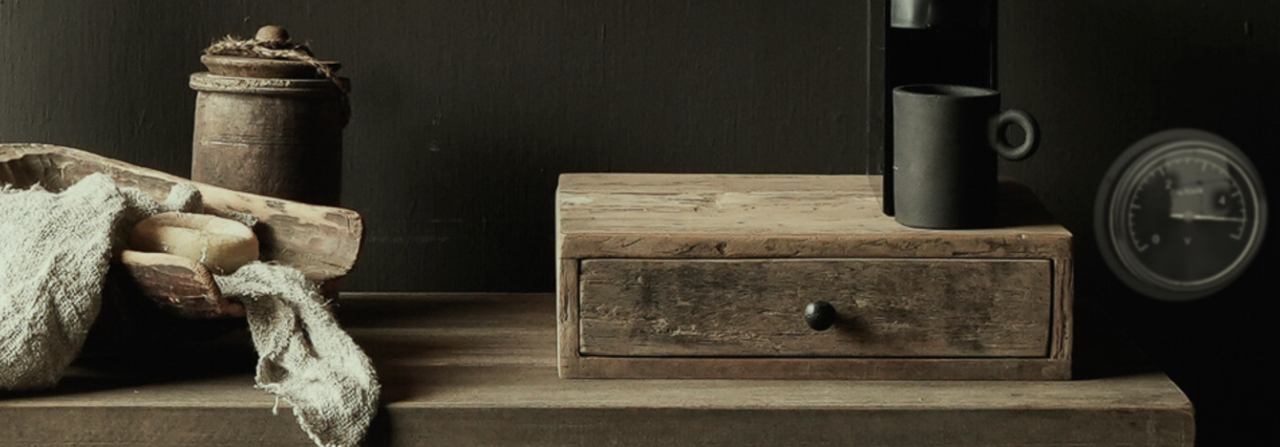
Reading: 4.6 V
